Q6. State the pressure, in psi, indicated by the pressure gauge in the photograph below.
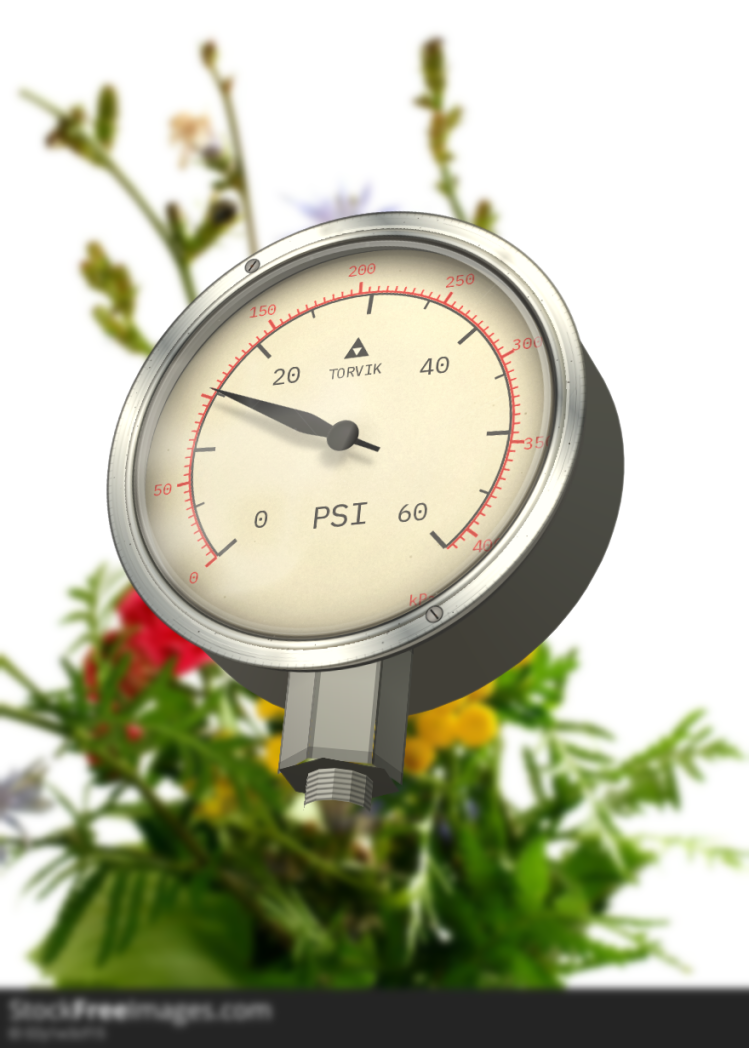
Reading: 15 psi
